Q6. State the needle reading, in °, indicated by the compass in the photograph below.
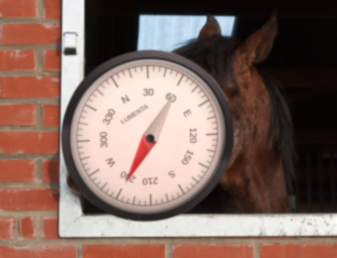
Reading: 240 °
